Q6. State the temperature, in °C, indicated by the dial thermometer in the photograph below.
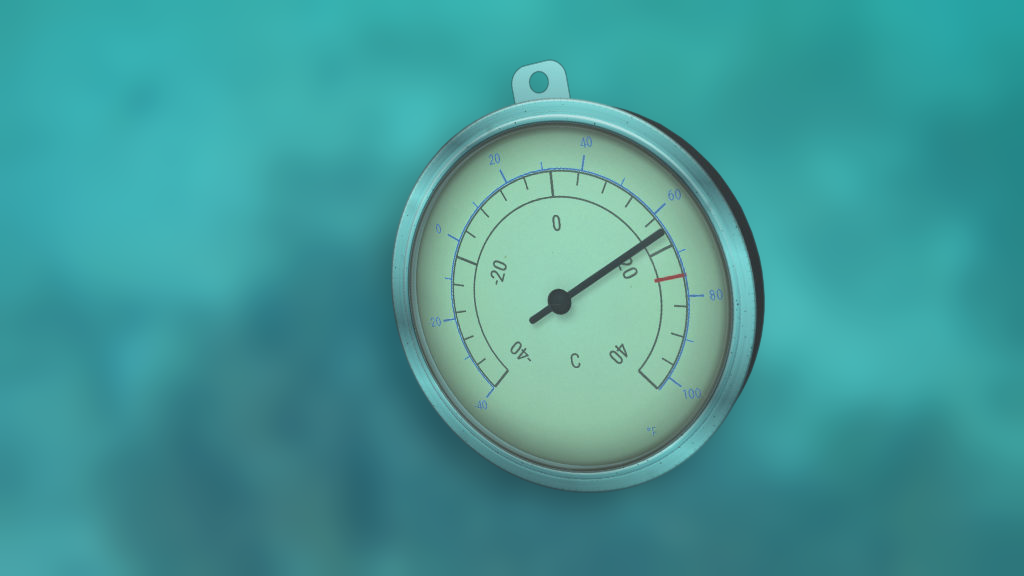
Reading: 18 °C
